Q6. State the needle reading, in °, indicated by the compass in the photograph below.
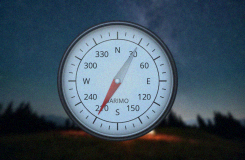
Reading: 210 °
